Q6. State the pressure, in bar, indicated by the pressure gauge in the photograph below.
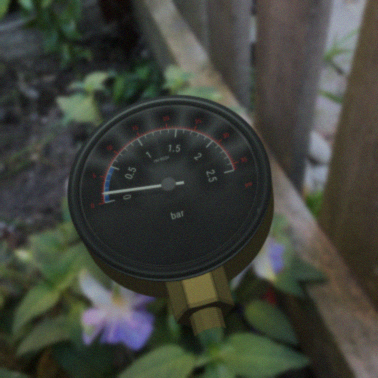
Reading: 0.1 bar
